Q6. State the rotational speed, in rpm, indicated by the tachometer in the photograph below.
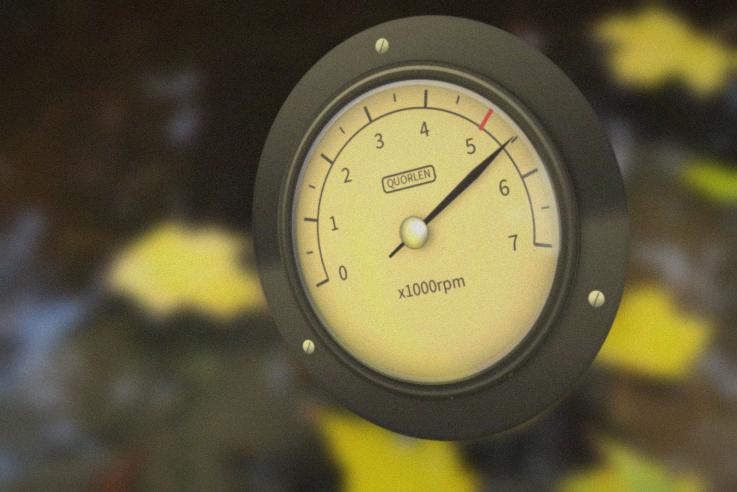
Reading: 5500 rpm
